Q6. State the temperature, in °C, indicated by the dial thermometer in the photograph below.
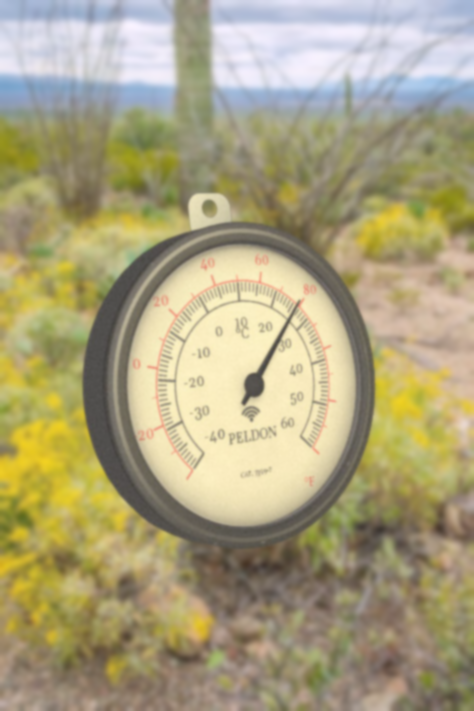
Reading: 25 °C
